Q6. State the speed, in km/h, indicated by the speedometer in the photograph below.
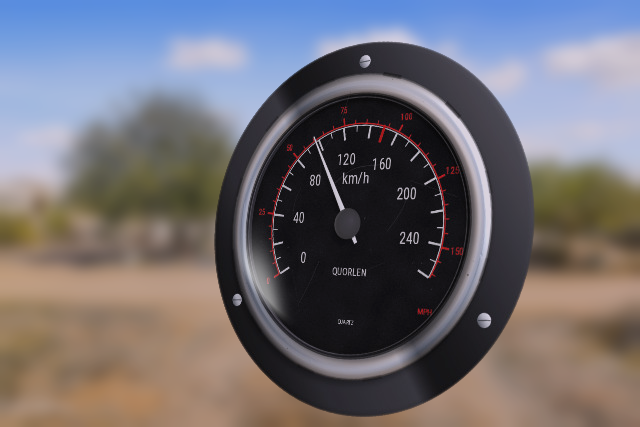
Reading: 100 km/h
